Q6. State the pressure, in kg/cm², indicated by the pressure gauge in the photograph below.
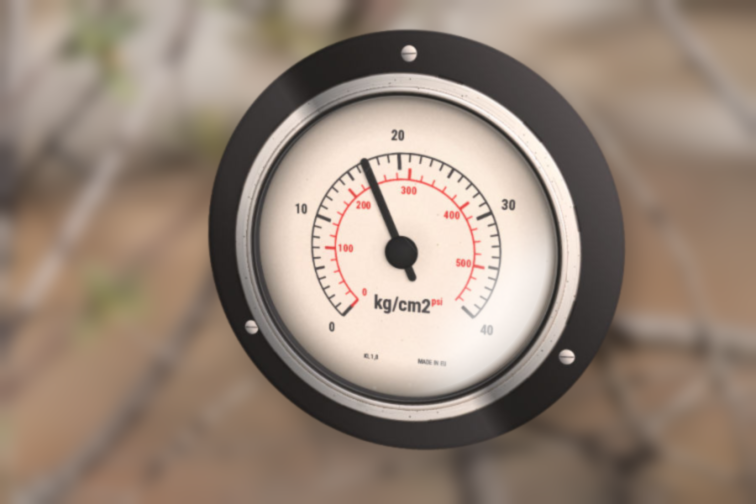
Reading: 17 kg/cm²
